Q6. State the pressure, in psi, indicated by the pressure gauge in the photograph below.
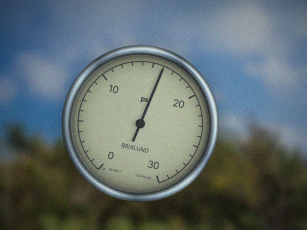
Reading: 16 psi
